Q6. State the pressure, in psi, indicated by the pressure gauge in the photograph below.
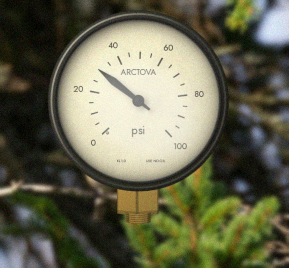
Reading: 30 psi
